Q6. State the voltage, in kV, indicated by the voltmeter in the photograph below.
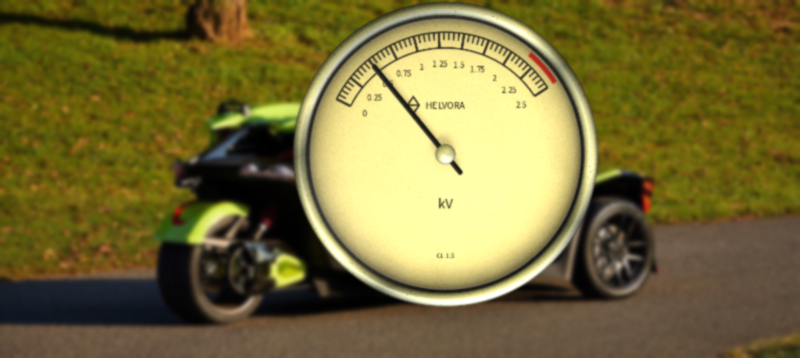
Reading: 0.5 kV
